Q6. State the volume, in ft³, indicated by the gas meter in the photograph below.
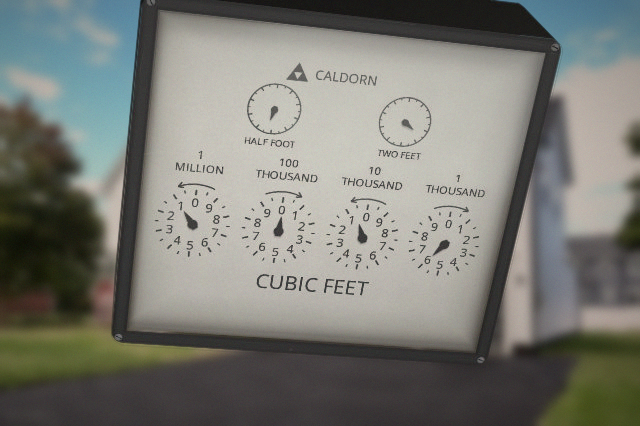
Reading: 100600 ft³
